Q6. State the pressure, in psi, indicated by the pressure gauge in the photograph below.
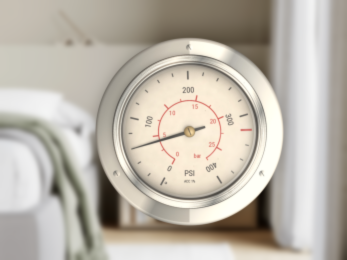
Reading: 60 psi
